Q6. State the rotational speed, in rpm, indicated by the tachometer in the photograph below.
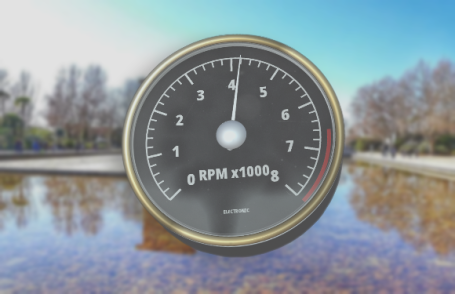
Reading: 4200 rpm
